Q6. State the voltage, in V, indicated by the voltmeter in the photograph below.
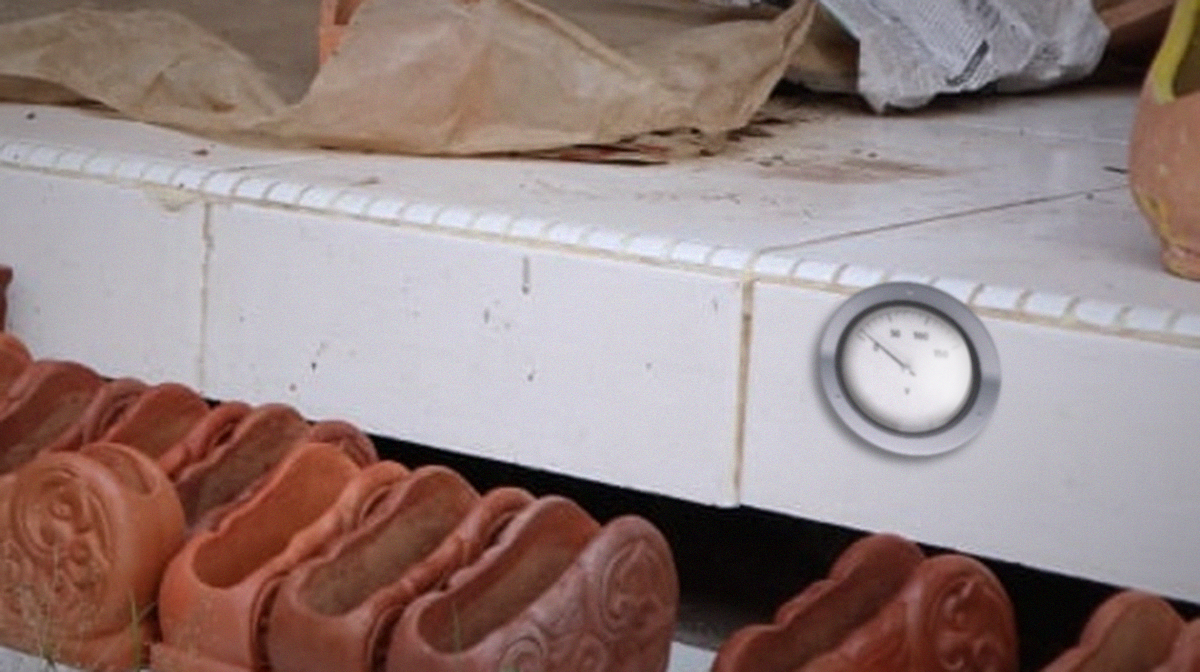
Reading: 10 V
